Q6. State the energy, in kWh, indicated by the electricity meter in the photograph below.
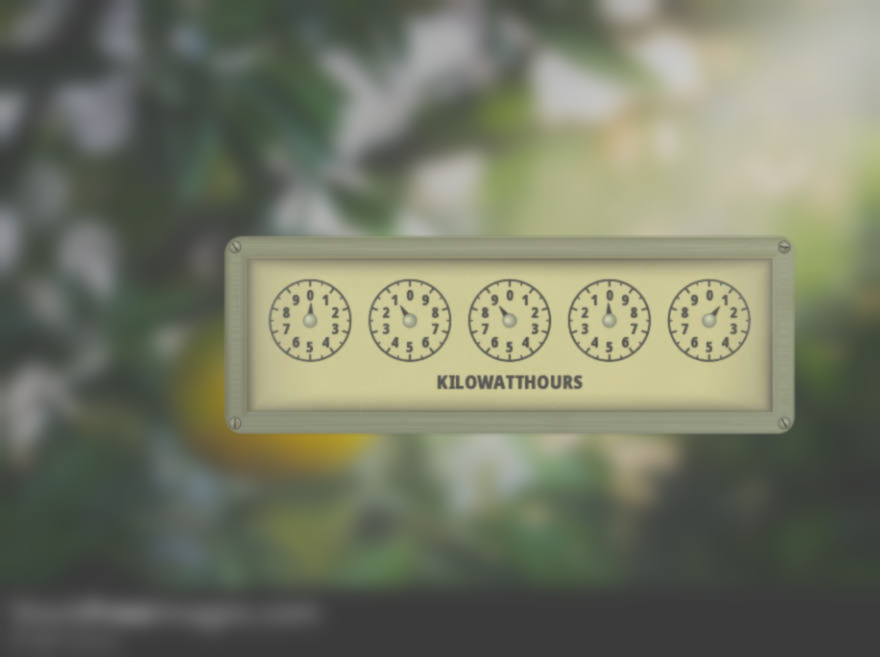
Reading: 901 kWh
